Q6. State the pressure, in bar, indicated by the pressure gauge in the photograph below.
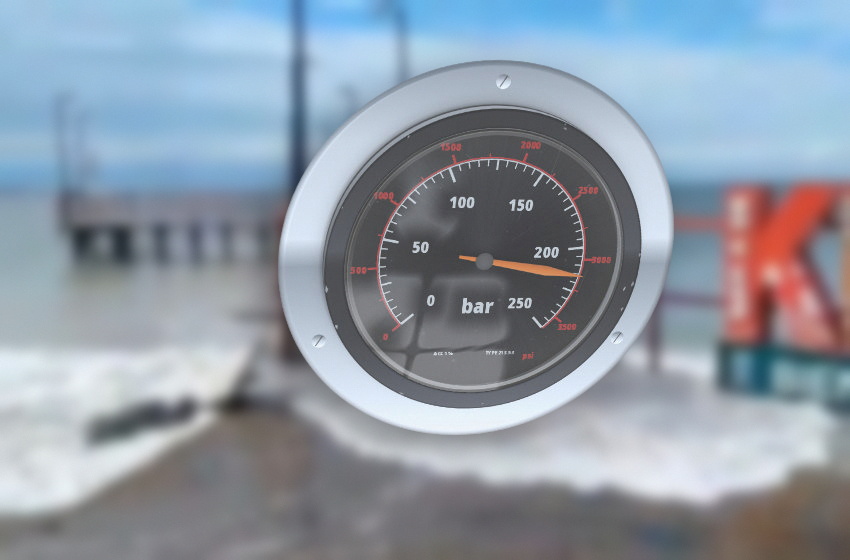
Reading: 215 bar
